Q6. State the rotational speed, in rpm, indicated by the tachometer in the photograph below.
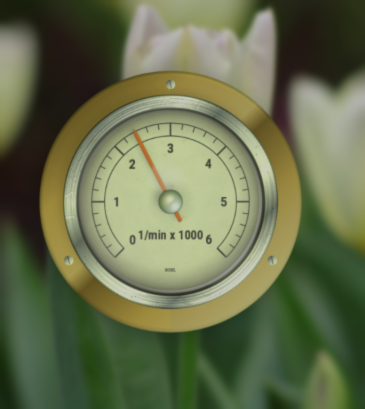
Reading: 2400 rpm
